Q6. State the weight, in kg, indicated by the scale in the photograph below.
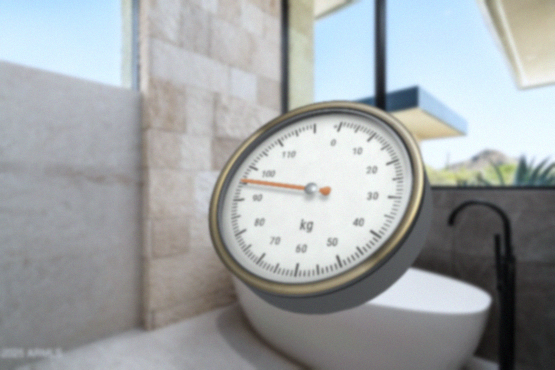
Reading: 95 kg
